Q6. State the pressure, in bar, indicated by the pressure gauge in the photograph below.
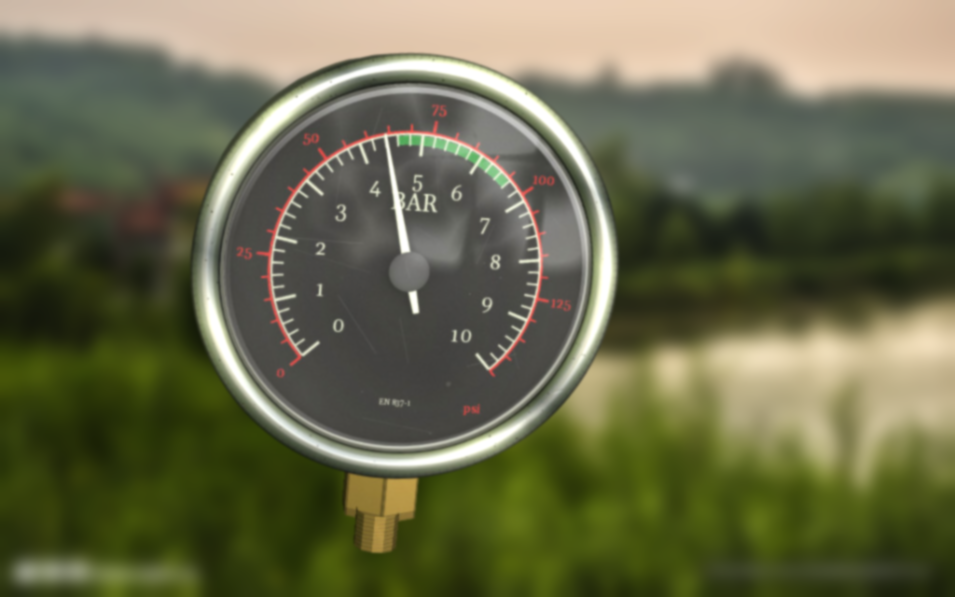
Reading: 4.4 bar
